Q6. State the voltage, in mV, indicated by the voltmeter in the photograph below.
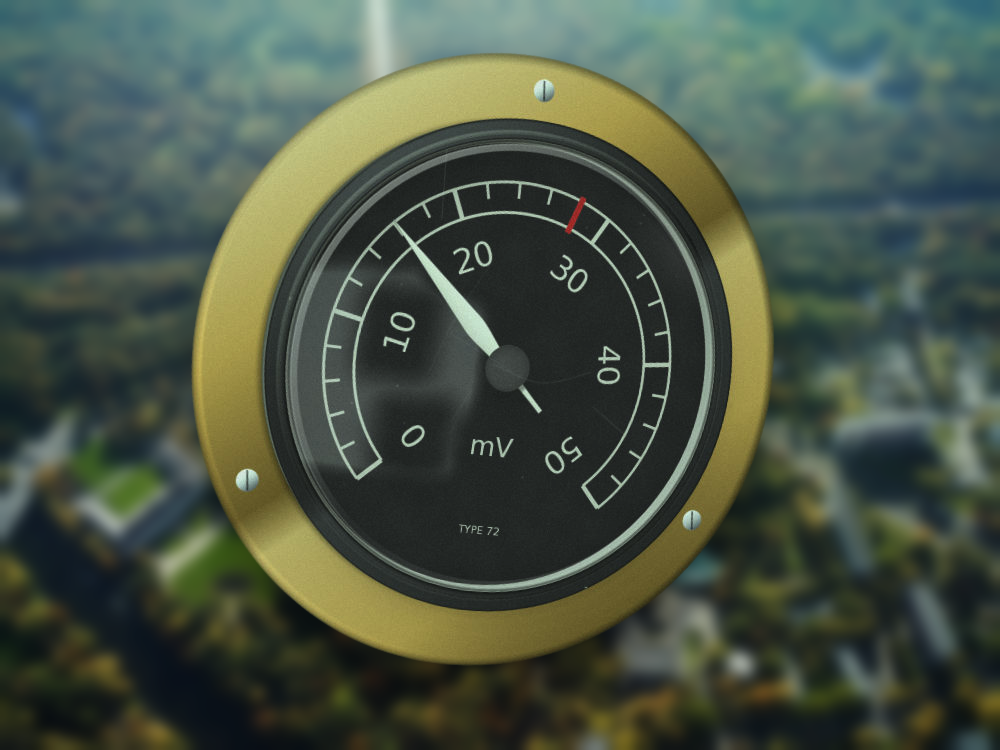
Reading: 16 mV
